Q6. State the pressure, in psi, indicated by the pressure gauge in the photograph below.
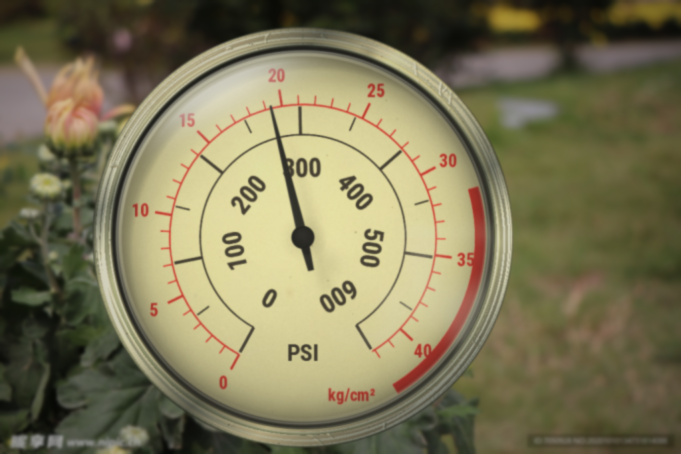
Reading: 275 psi
